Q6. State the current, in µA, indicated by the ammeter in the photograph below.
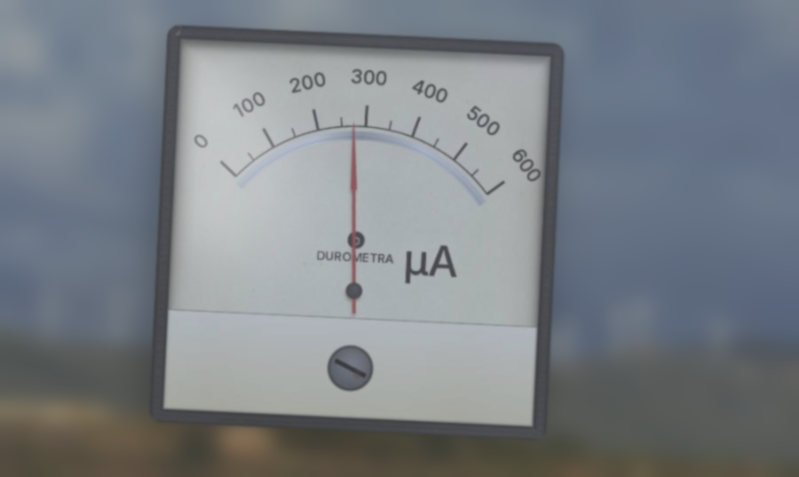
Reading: 275 µA
